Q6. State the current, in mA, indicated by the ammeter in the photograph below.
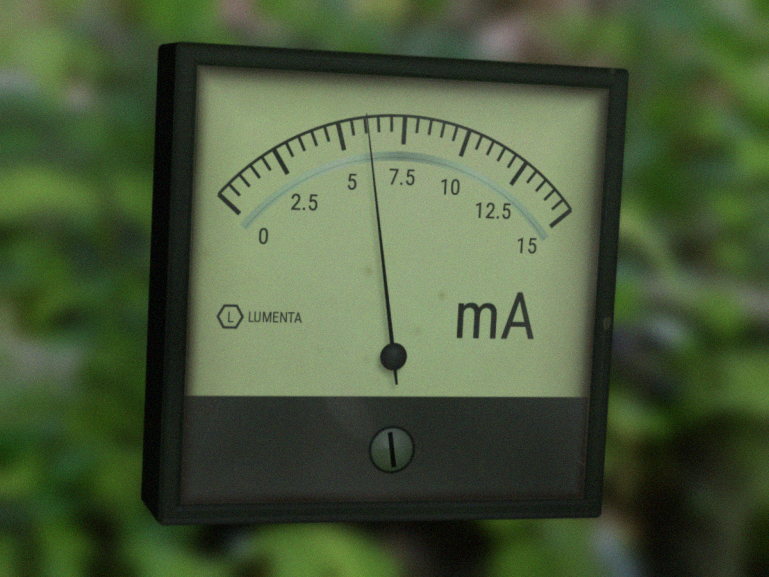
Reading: 6 mA
